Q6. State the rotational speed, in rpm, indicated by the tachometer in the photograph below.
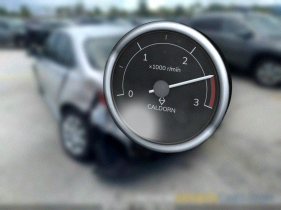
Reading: 2500 rpm
